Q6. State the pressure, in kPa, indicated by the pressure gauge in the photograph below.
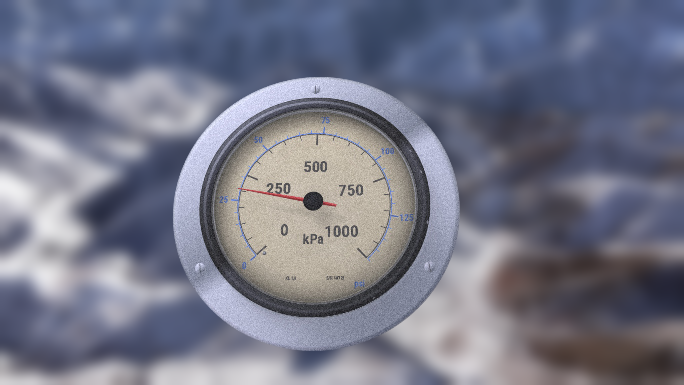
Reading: 200 kPa
